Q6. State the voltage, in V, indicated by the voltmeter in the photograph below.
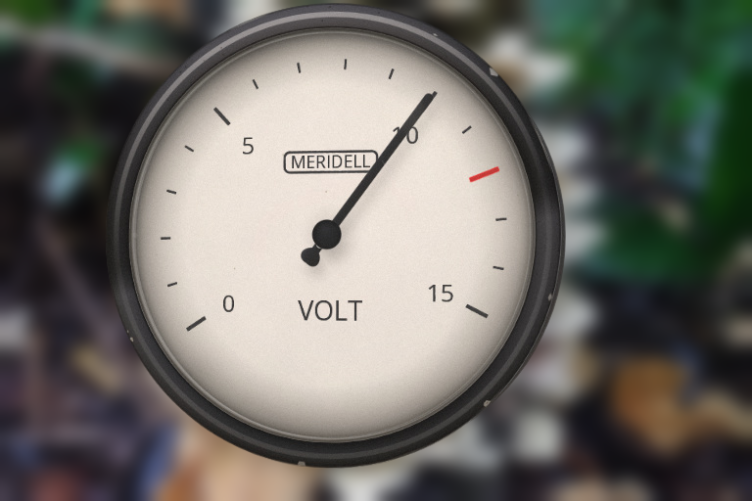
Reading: 10 V
